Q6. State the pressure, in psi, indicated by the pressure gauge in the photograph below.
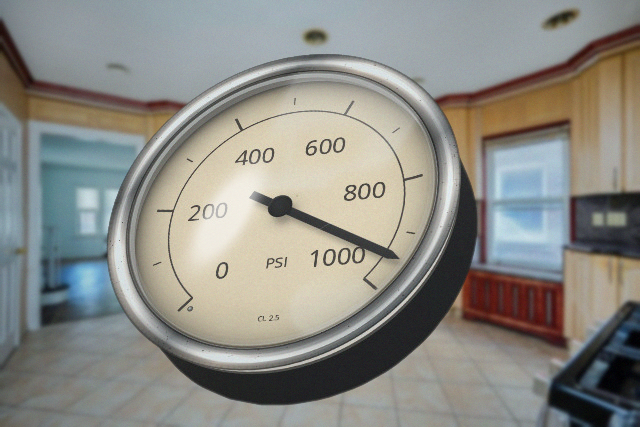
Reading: 950 psi
